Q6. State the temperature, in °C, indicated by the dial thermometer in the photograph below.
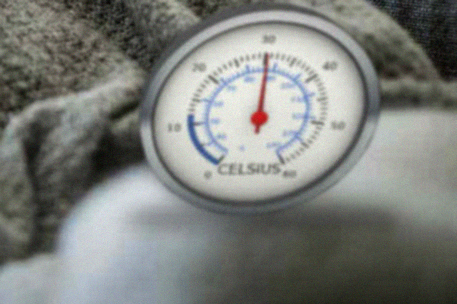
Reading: 30 °C
